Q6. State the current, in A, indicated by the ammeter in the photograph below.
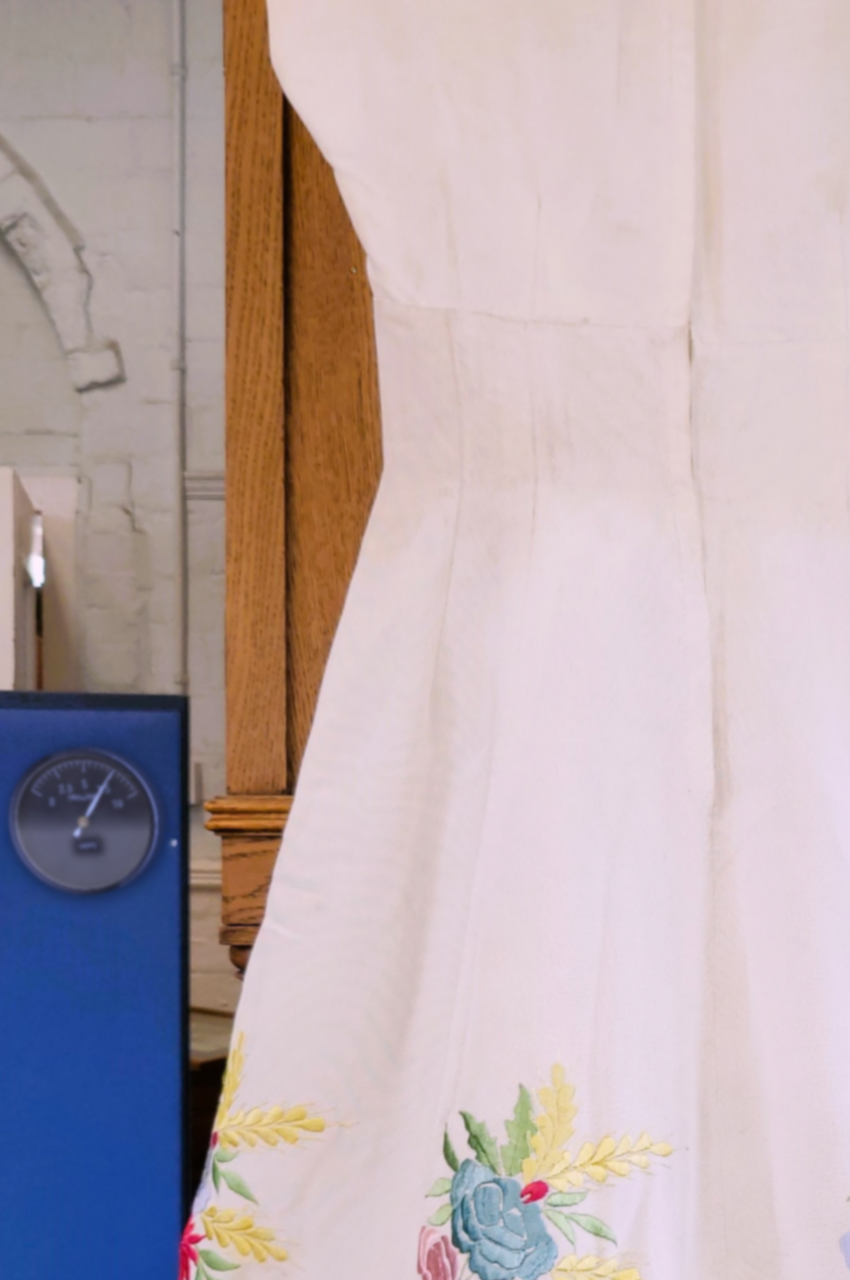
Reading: 7.5 A
